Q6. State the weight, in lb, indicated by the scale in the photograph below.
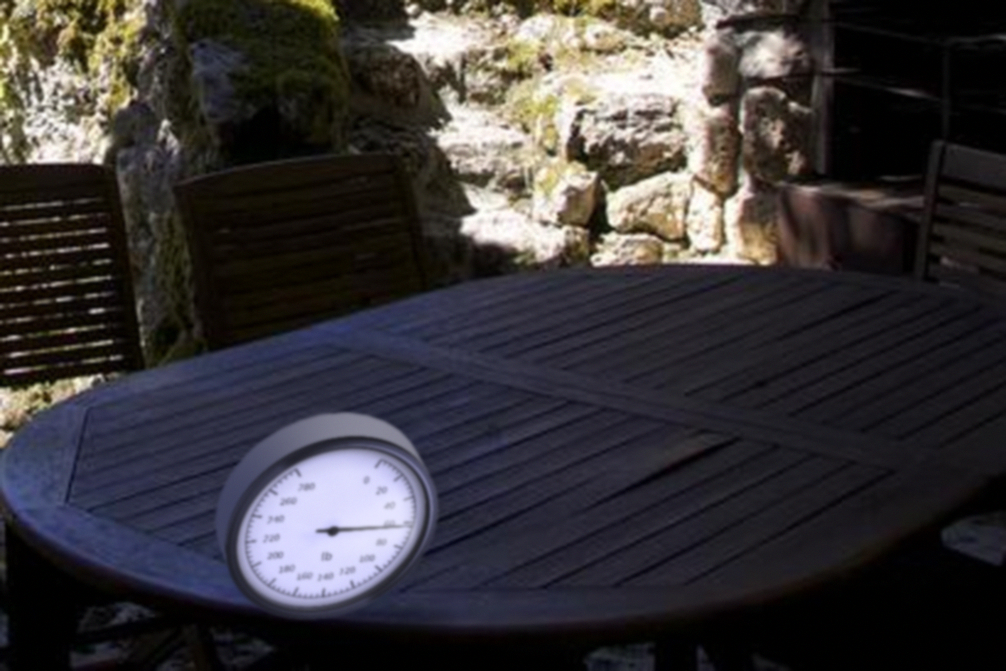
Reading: 60 lb
